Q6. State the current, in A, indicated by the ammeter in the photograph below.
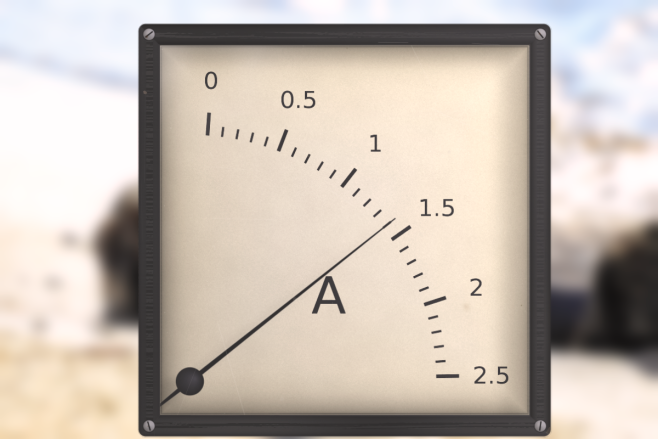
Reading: 1.4 A
